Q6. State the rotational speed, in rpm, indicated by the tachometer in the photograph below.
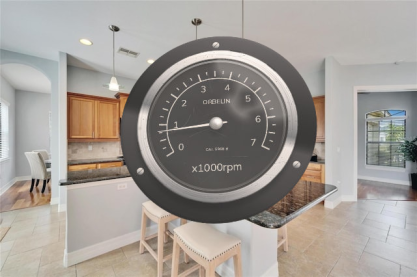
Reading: 750 rpm
